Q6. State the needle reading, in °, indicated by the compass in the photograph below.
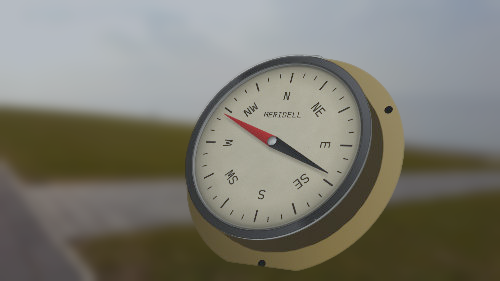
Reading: 295 °
